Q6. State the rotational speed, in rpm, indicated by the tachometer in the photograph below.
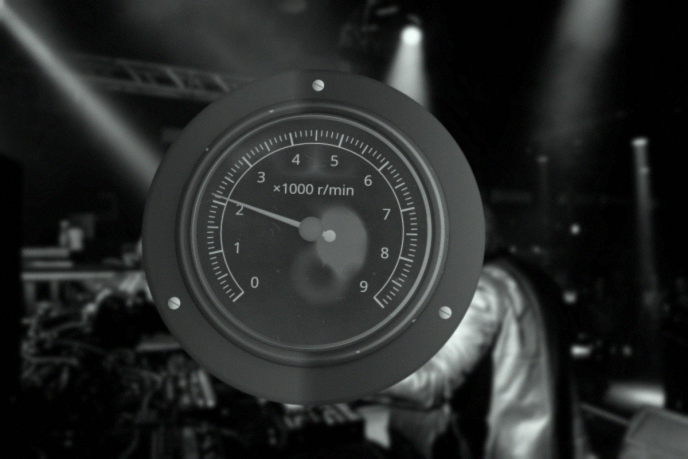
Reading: 2100 rpm
